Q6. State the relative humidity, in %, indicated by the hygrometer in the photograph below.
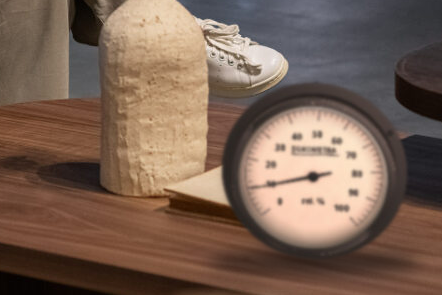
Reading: 10 %
